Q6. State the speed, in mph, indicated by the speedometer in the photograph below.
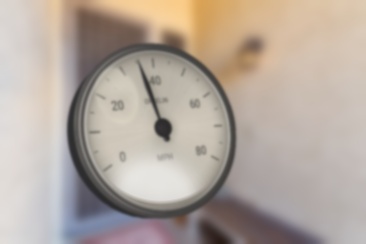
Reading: 35 mph
